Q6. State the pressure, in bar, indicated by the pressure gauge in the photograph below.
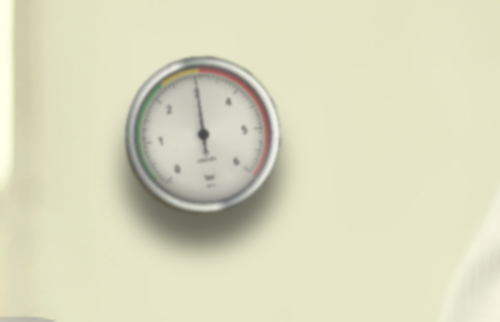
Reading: 3 bar
